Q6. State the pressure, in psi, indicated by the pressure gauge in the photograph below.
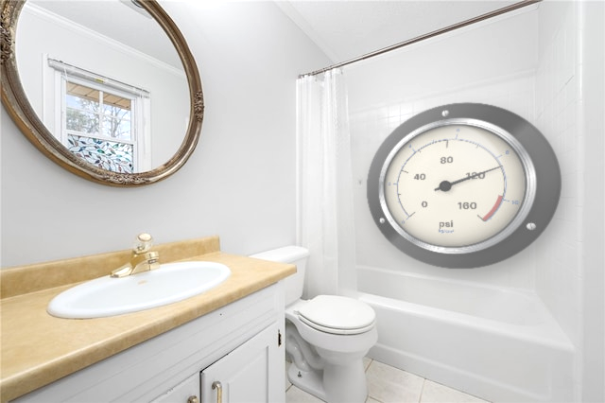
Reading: 120 psi
